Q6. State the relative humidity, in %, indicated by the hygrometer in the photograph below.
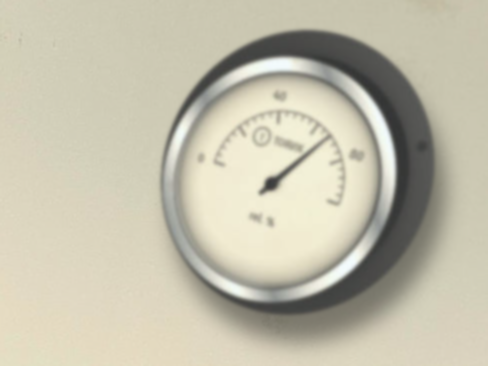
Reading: 68 %
